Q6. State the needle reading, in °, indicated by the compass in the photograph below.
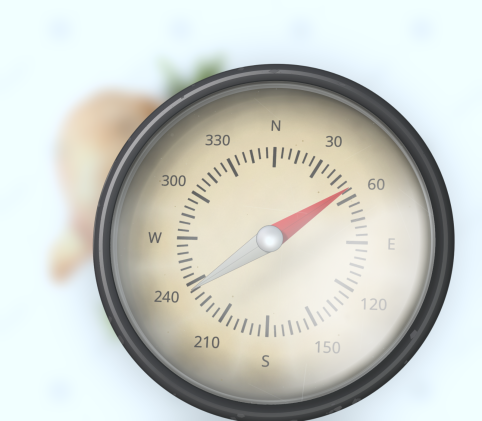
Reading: 55 °
